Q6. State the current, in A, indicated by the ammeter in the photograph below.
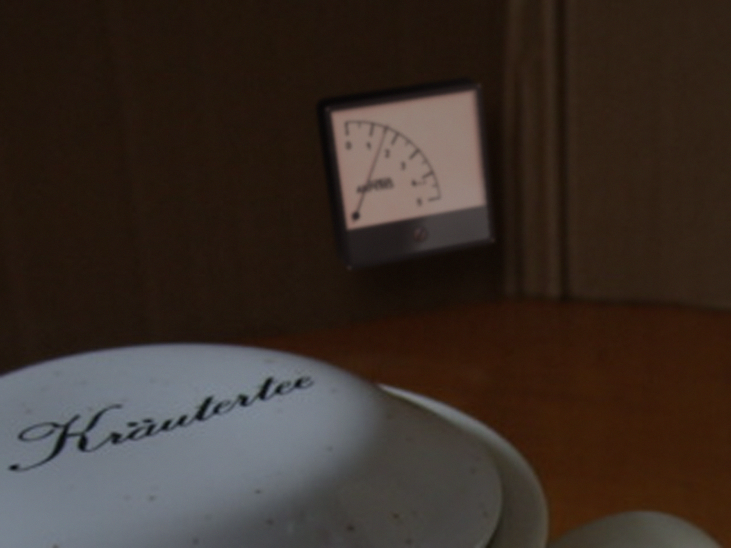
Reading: 1.5 A
